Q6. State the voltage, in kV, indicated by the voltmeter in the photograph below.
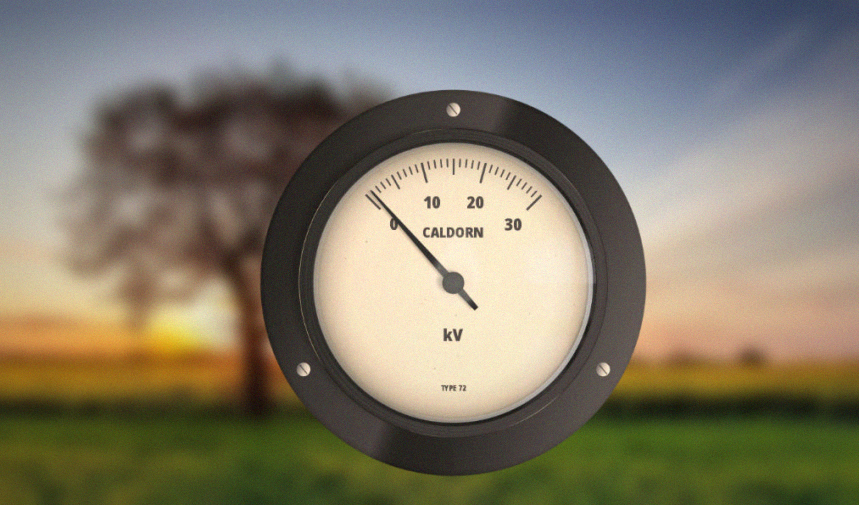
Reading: 1 kV
